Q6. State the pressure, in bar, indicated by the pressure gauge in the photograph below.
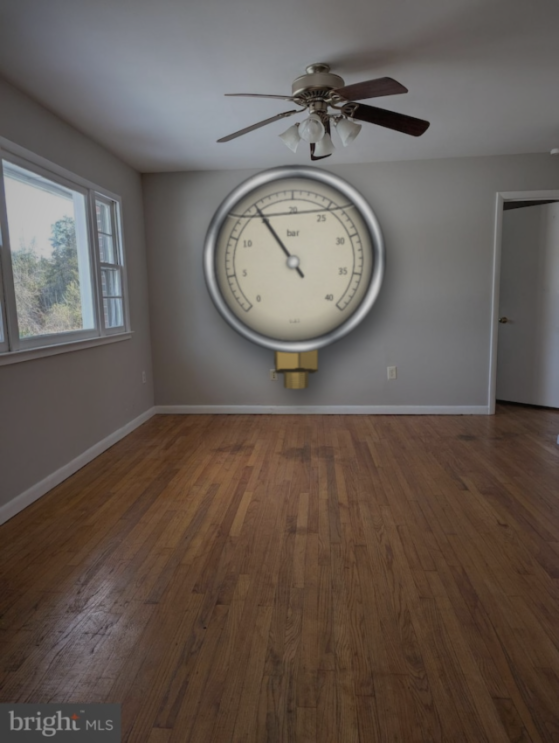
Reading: 15 bar
